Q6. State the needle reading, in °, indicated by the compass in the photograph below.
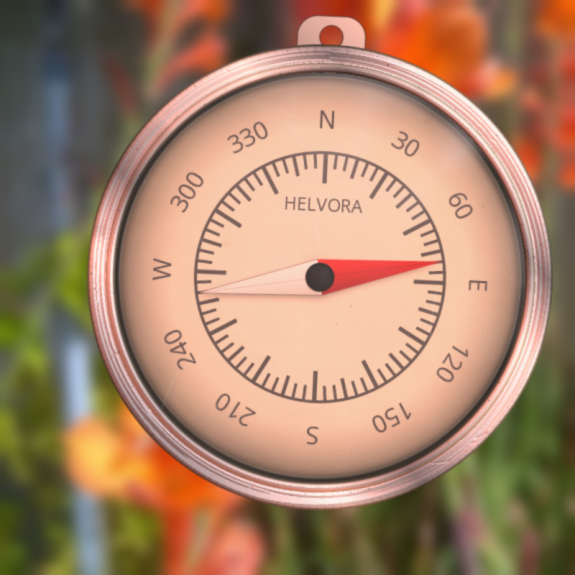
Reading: 80 °
